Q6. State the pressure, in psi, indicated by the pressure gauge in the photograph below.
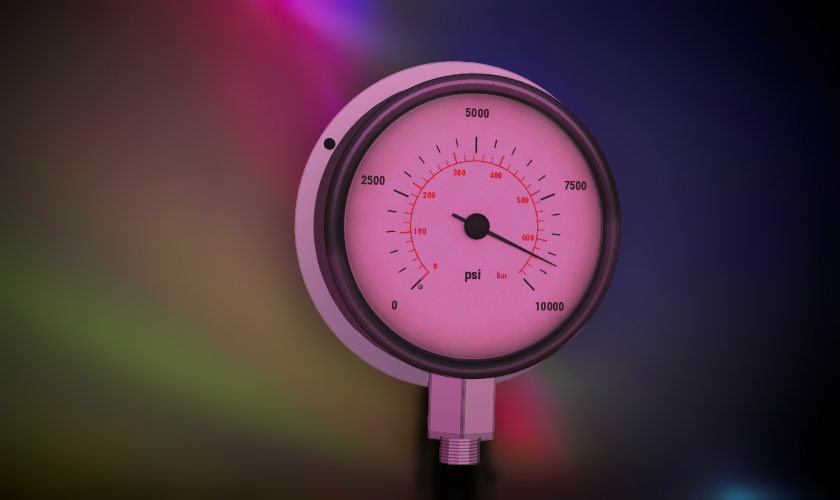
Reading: 9250 psi
